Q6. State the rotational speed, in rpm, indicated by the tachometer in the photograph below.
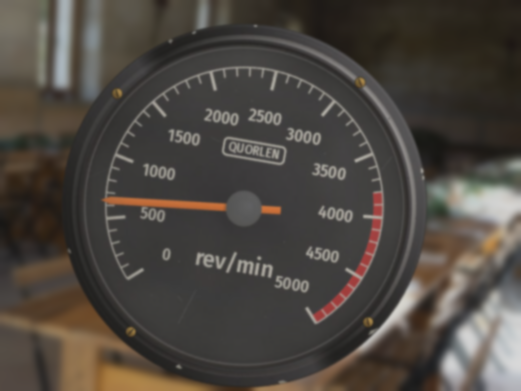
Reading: 650 rpm
